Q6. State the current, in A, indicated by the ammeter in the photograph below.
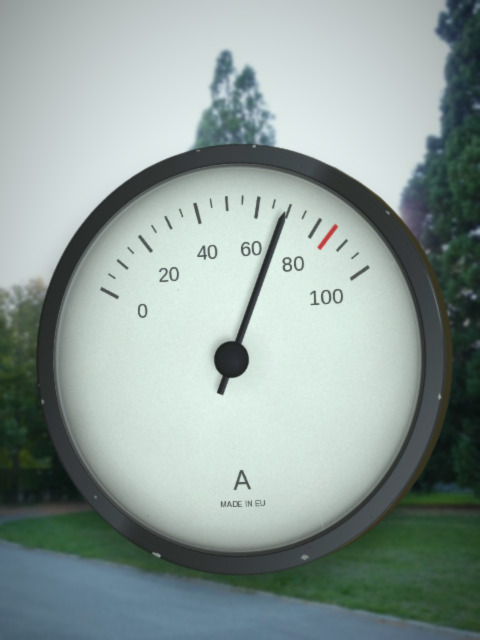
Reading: 70 A
